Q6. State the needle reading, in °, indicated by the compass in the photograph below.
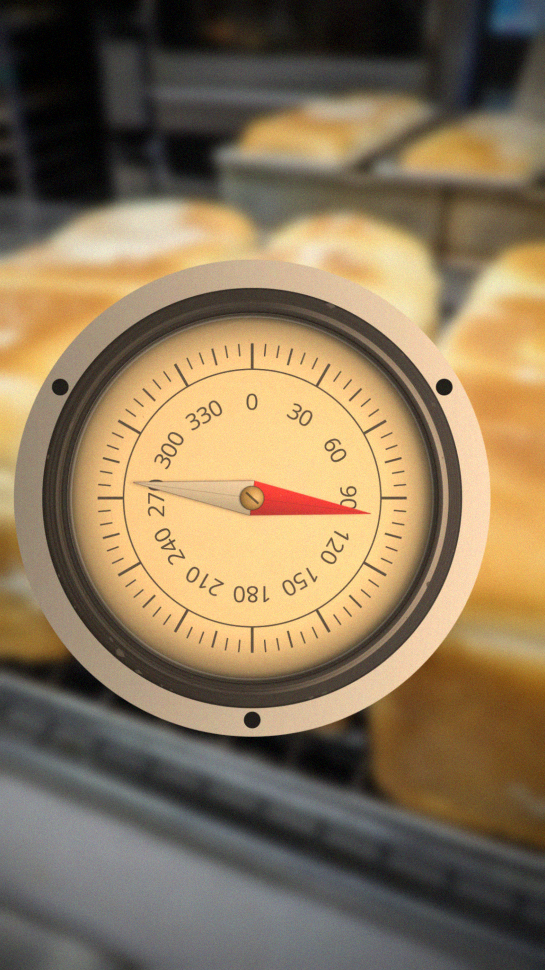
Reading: 97.5 °
